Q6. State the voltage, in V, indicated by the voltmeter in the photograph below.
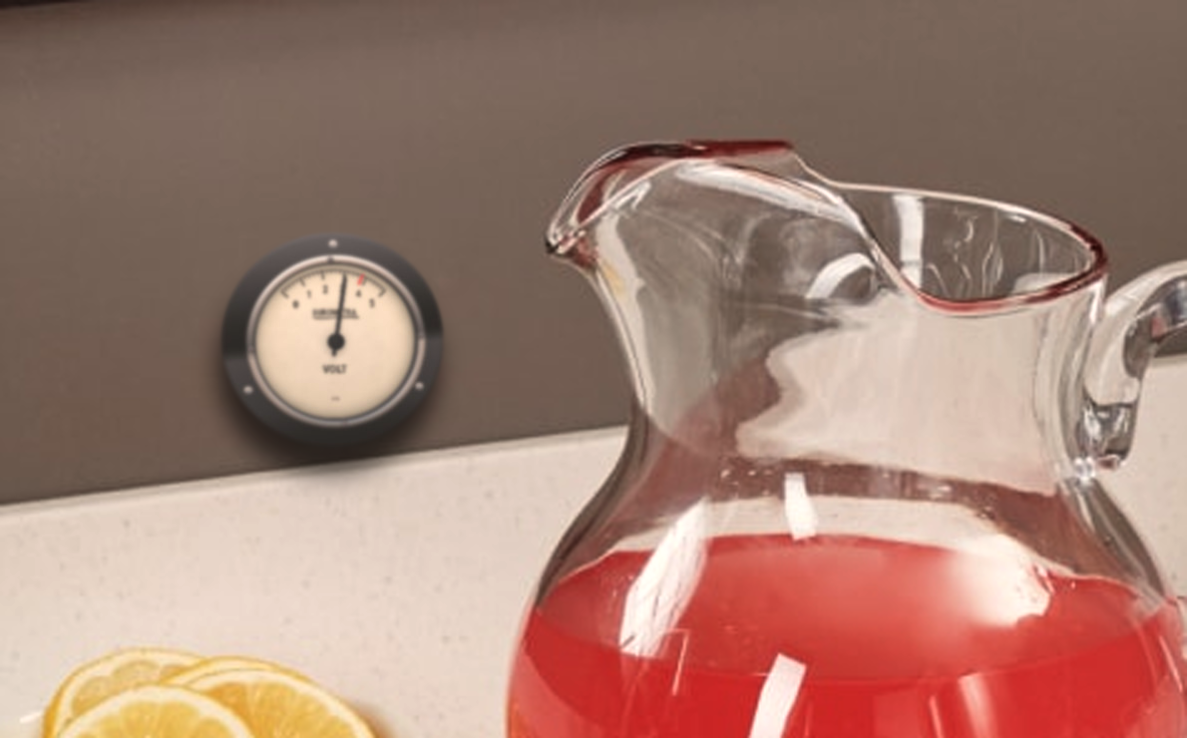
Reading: 3 V
